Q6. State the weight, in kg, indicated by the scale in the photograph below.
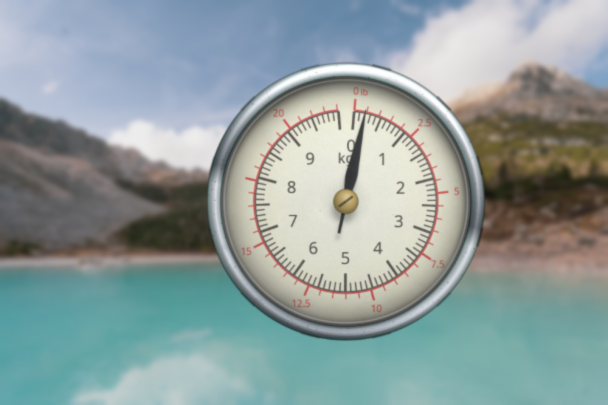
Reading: 0.2 kg
